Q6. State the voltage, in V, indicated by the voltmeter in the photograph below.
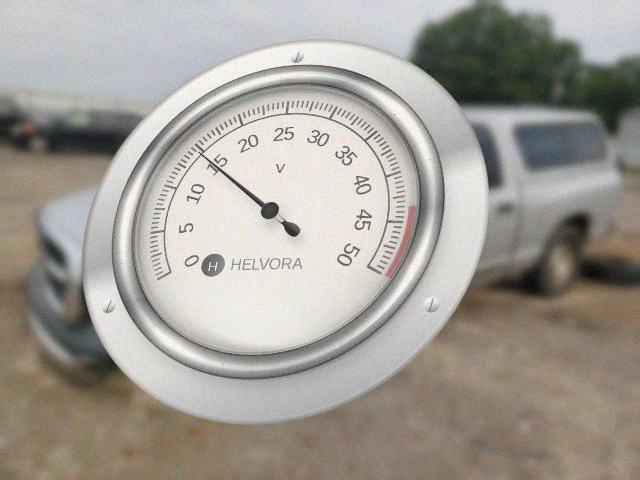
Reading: 14.5 V
